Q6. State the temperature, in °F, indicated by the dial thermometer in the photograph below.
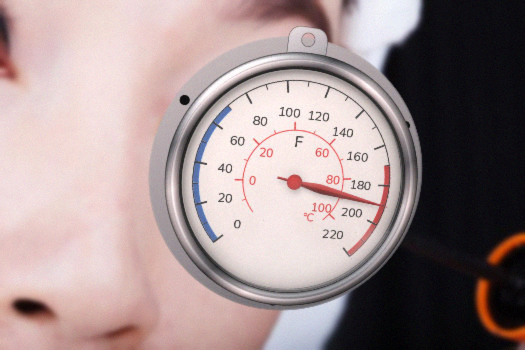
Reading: 190 °F
